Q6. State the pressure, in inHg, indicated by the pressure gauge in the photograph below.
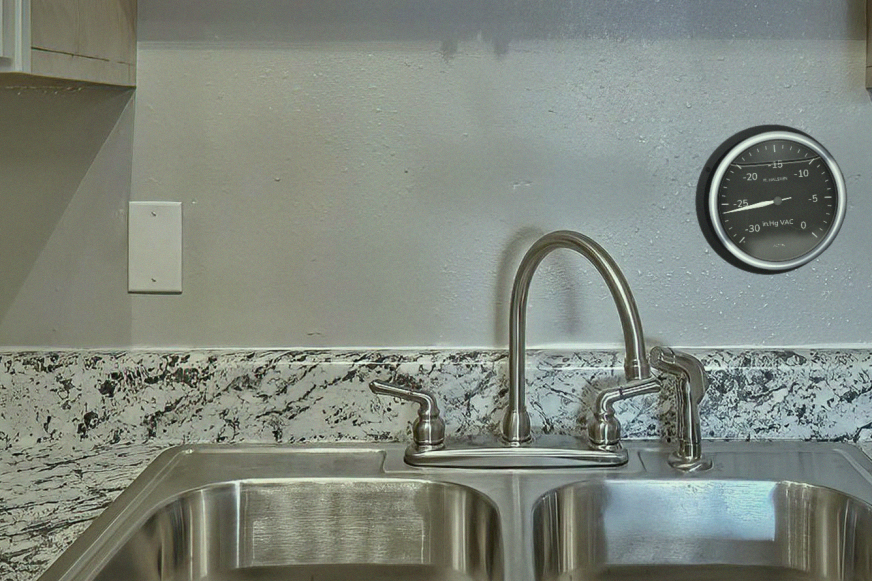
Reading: -26 inHg
